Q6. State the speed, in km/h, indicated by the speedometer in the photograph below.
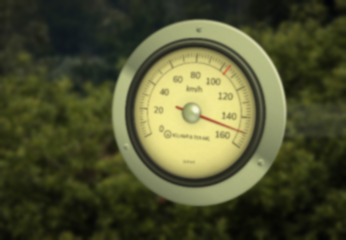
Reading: 150 km/h
